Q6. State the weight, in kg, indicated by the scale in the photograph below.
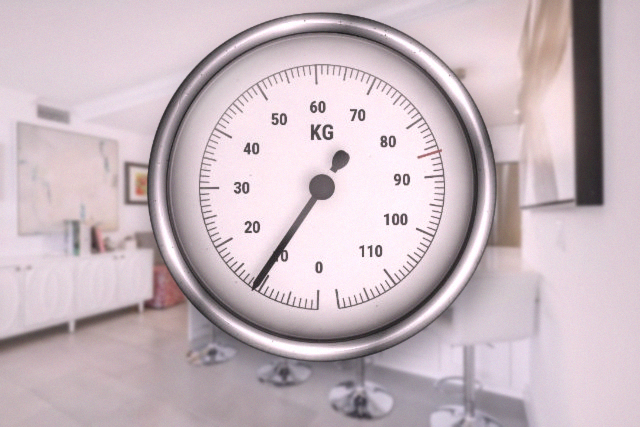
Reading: 11 kg
